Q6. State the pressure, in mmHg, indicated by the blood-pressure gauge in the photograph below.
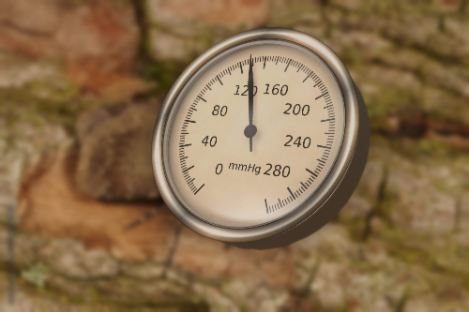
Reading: 130 mmHg
